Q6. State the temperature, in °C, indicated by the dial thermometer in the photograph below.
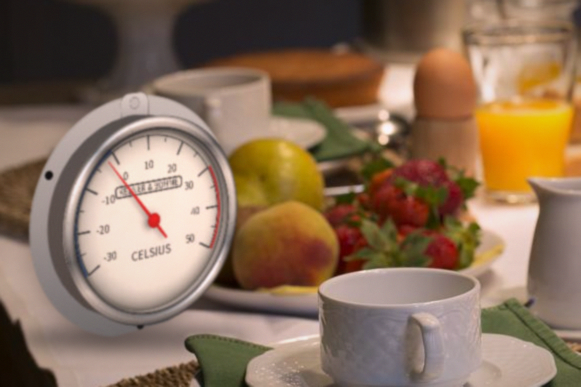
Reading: -2.5 °C
